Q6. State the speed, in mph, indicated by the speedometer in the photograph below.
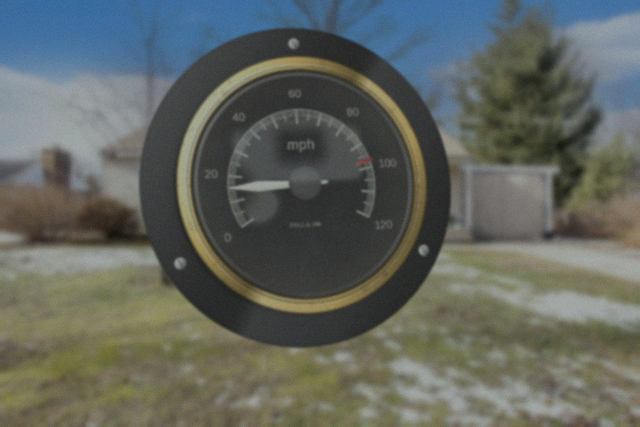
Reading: 15 mph
